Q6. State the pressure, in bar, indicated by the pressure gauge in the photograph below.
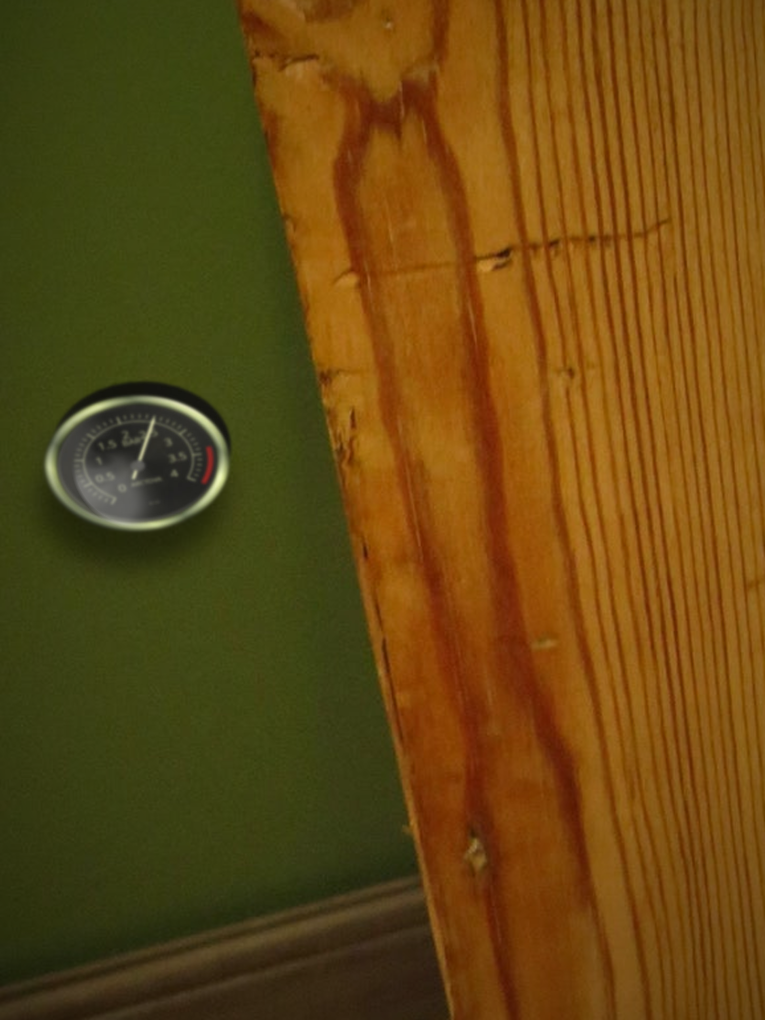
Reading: 2.5 bar
